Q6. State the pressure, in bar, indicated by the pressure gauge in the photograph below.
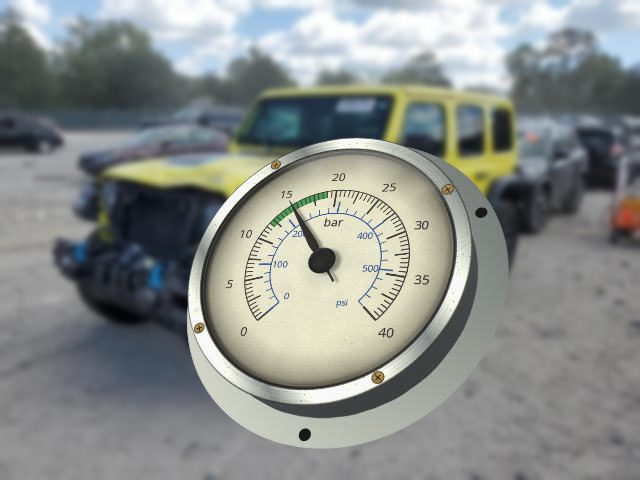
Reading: 15 bar
